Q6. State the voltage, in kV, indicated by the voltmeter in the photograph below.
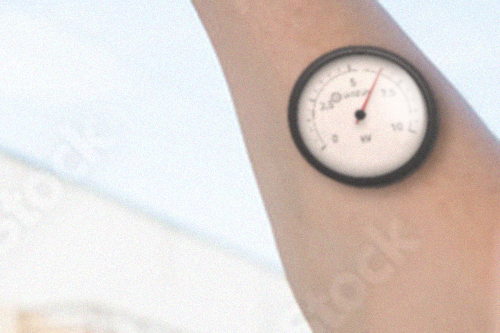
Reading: 6.5 kV
